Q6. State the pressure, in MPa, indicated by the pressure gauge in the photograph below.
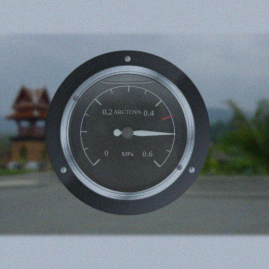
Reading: 0.5 MPa
